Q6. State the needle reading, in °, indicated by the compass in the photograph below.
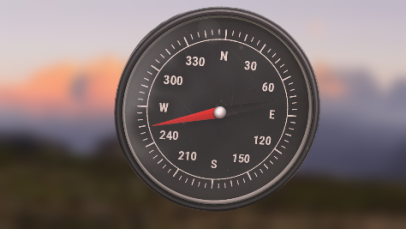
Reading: 255 °
